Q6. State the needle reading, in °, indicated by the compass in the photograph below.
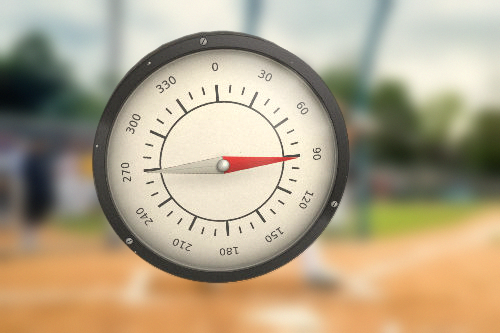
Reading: 90 °
